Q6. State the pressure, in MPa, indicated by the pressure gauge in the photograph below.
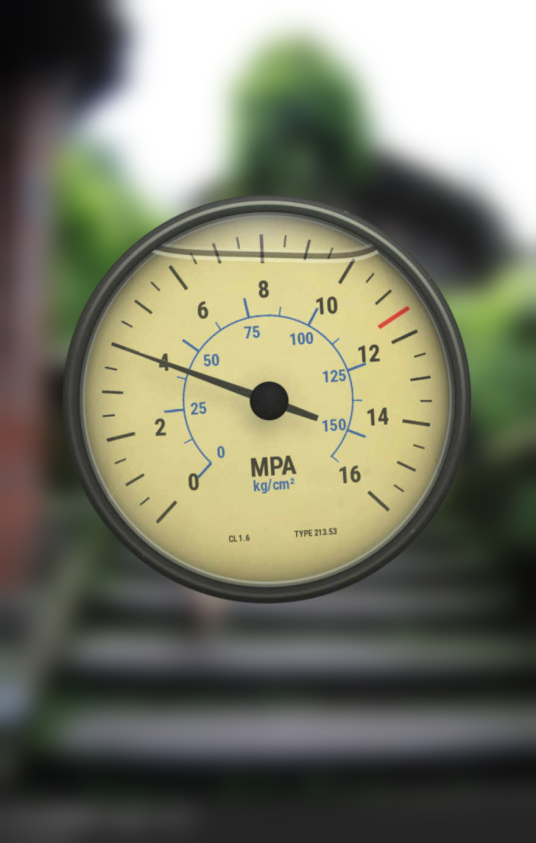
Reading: 4 MPa
